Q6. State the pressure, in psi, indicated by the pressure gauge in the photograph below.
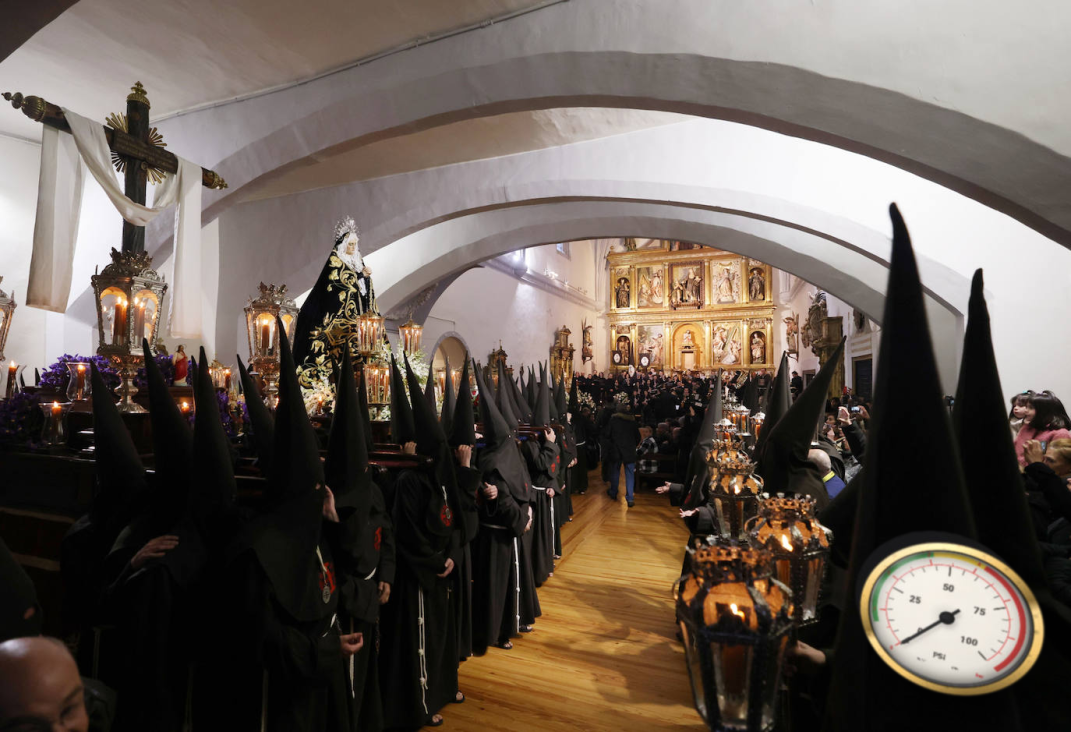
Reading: 0 psi
